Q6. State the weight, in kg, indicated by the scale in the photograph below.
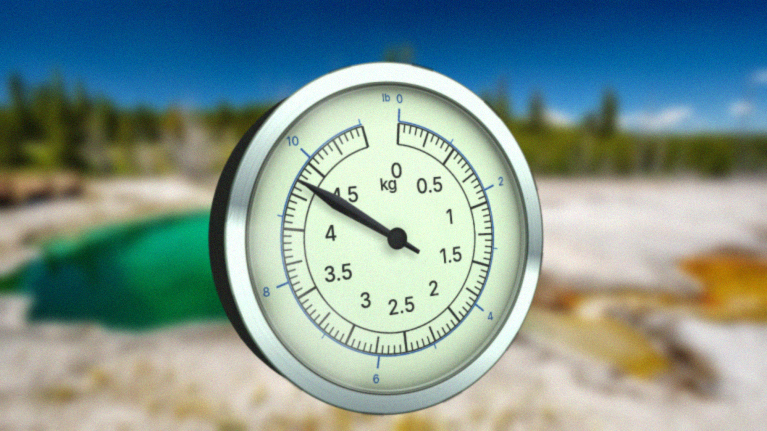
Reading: 4.35 kg
